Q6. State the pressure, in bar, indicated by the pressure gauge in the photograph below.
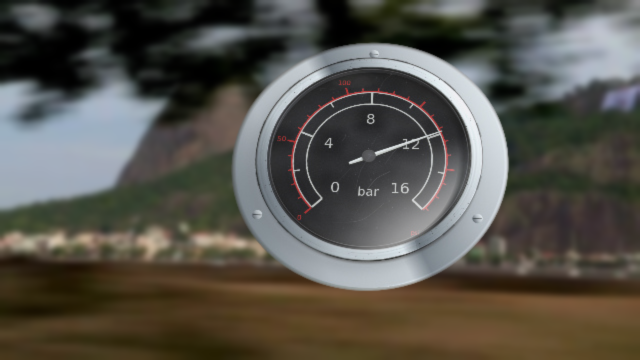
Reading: 12 bar
